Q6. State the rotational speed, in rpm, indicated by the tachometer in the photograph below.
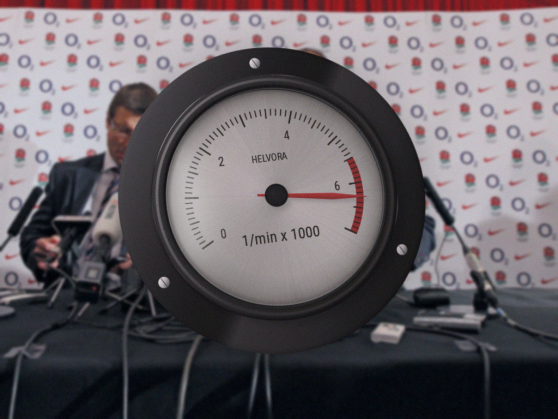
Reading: 6300 rpm
